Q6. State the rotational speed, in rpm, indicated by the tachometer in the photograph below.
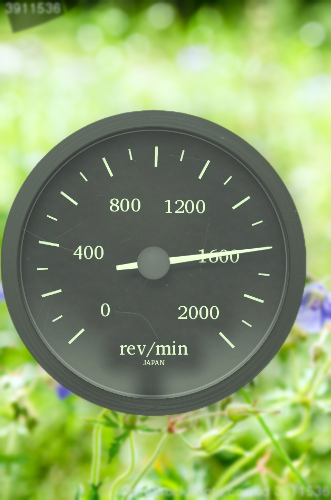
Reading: 1600 rpm
